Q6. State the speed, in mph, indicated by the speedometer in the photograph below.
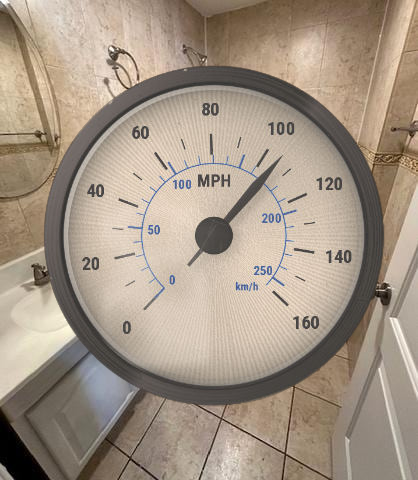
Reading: 105 mph
